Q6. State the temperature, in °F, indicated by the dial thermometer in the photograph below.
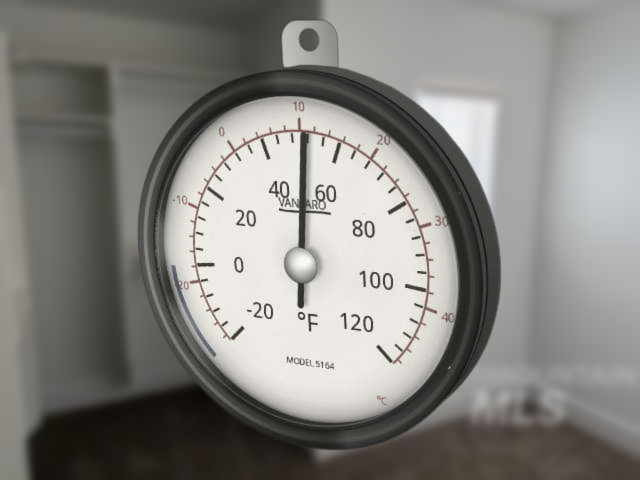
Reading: 52 °F
